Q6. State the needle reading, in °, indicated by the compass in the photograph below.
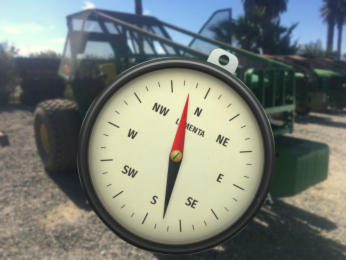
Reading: 345 °
